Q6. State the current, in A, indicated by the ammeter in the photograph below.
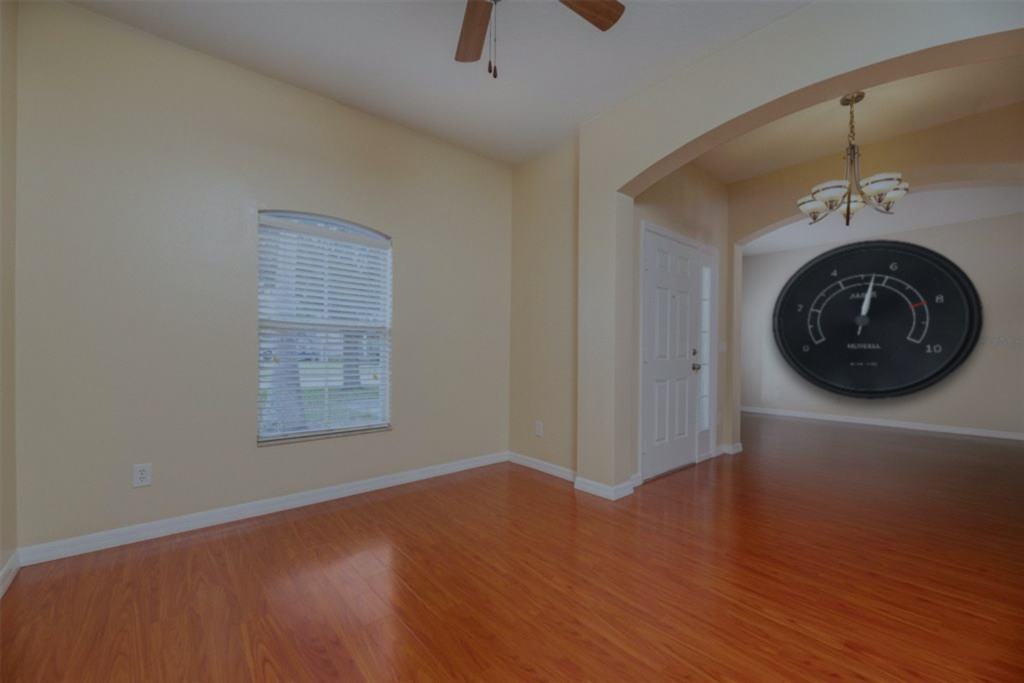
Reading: 5.5 A
